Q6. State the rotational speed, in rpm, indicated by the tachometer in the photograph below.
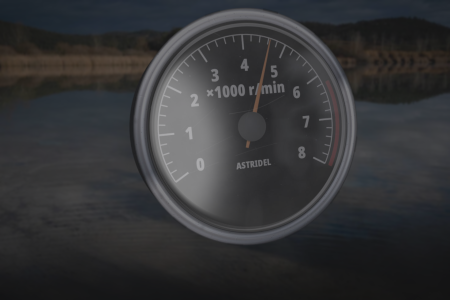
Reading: 4600 rpm
